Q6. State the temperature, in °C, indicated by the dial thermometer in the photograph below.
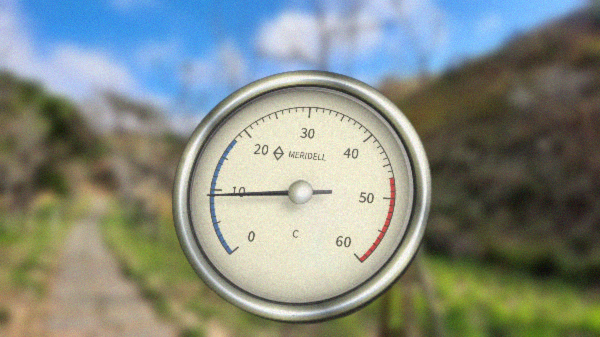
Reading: 9 °C
